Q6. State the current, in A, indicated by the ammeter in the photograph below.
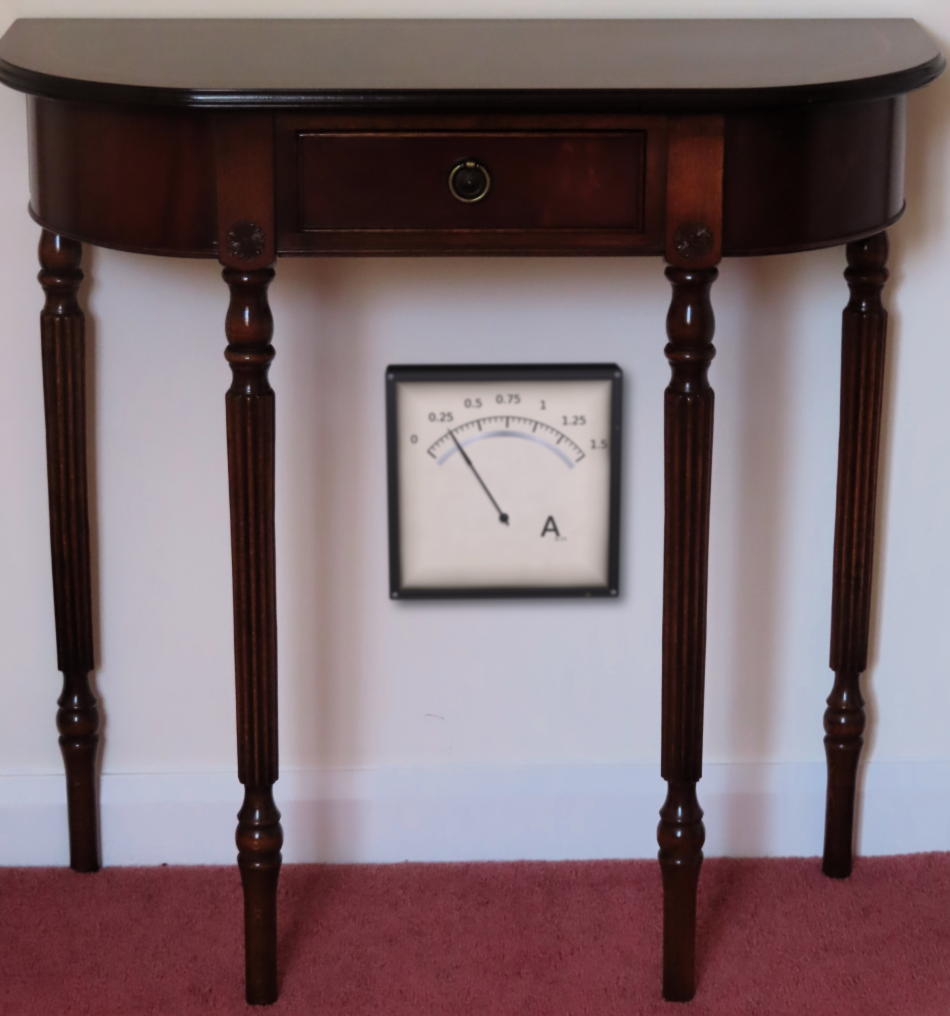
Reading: 0.25 A
